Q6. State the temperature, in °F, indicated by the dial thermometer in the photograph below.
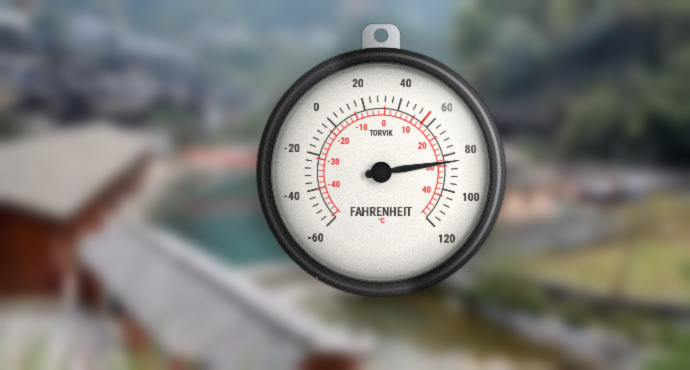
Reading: 84 °F
